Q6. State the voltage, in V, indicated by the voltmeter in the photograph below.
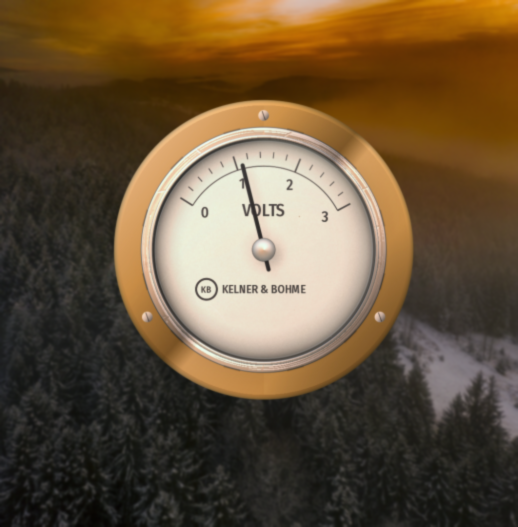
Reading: 1.1 V
